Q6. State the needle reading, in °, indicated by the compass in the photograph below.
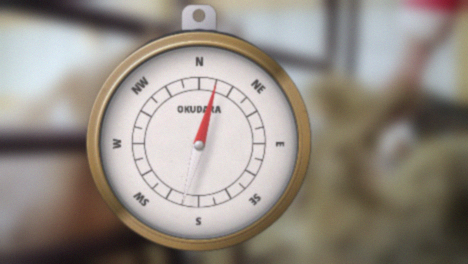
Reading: 15 °
